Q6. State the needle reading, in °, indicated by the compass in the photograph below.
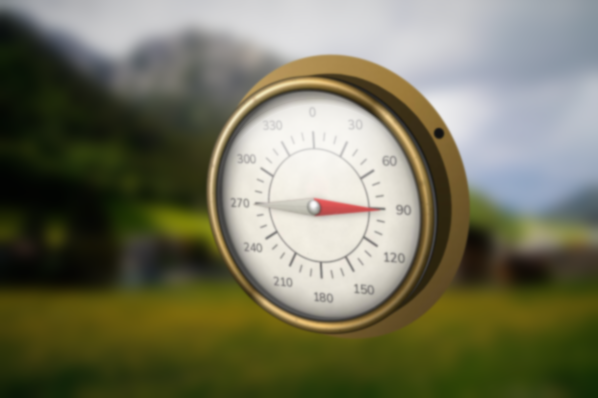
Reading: 90 °
